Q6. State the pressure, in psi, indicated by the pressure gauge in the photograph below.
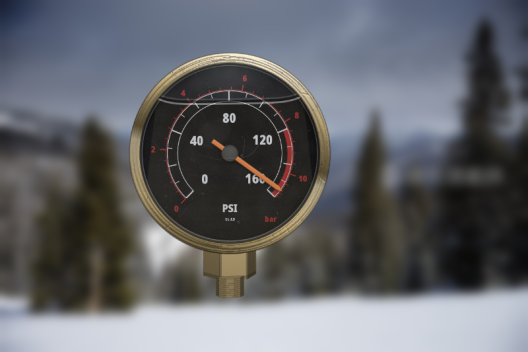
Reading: 155 psi
